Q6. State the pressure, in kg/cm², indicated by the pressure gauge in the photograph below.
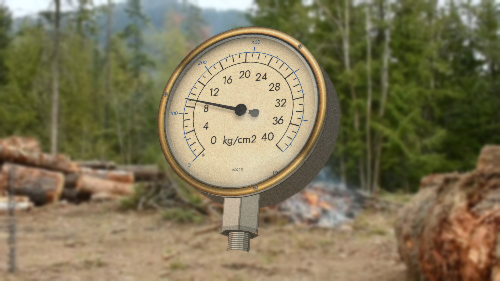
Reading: 9 kg/cm²
